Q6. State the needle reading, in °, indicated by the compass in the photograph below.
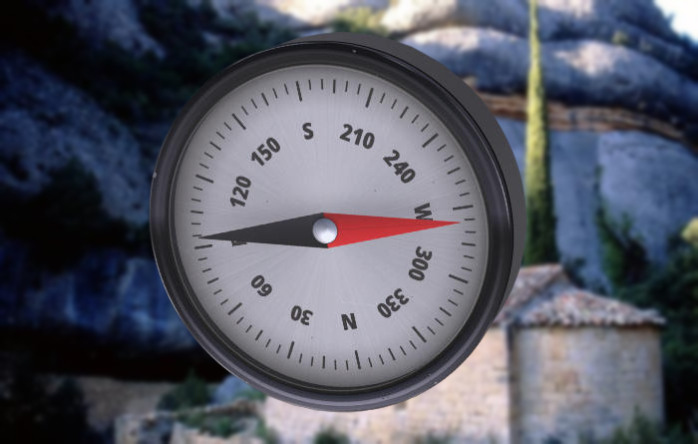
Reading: 275 °
